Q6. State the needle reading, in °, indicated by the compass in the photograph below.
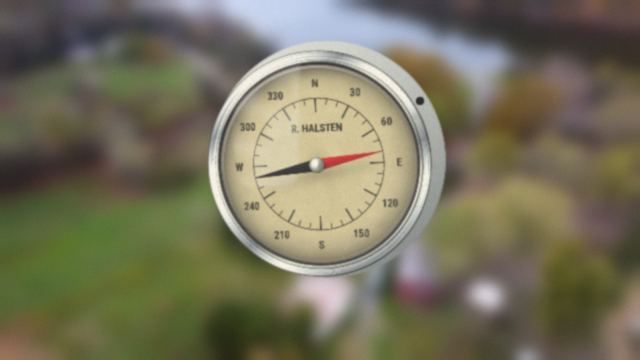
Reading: 80 °
